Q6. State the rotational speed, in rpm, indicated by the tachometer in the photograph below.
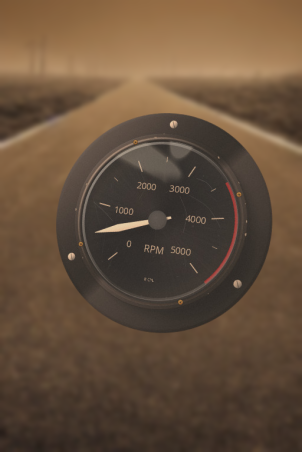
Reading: 500 rpm
